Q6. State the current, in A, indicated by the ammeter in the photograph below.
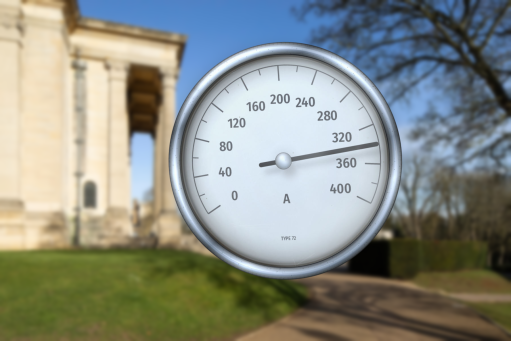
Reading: 340 A
